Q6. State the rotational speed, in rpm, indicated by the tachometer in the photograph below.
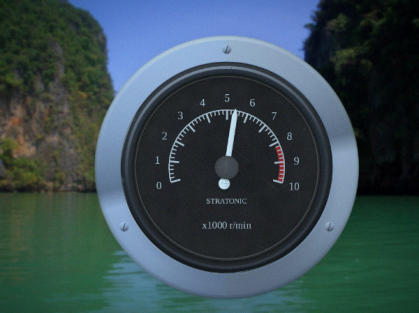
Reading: 5400 rpm
